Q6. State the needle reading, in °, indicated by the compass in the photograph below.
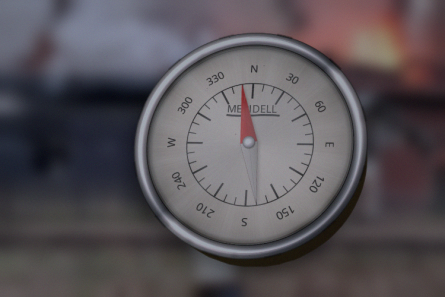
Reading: 350 °
